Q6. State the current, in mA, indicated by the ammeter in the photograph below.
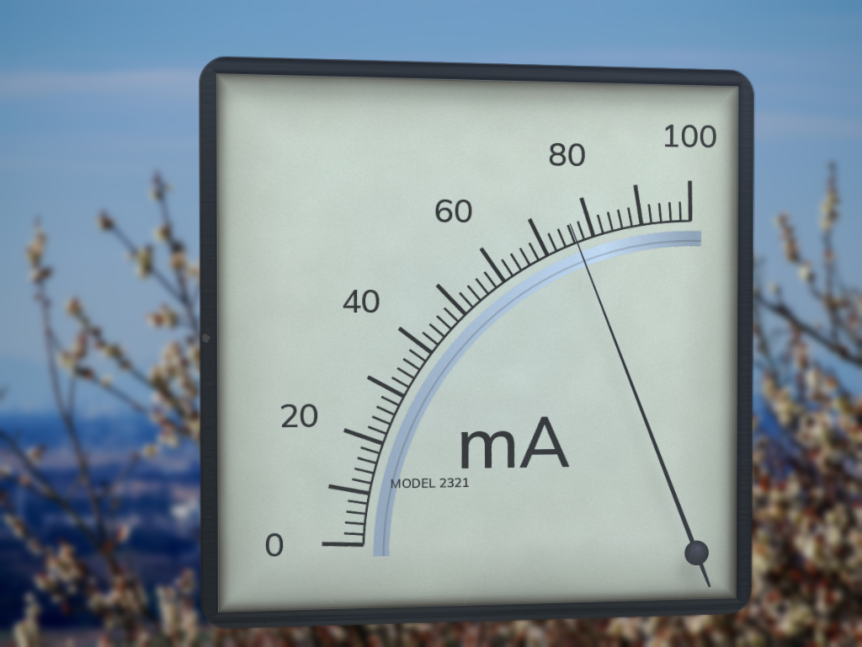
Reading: 76 mA
